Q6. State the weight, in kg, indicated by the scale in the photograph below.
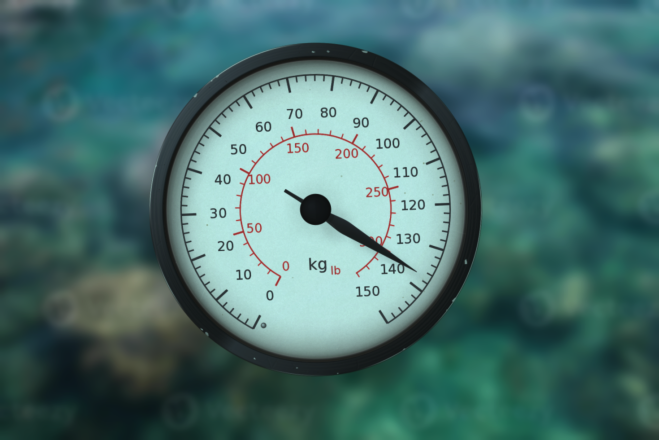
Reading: 137 kg
